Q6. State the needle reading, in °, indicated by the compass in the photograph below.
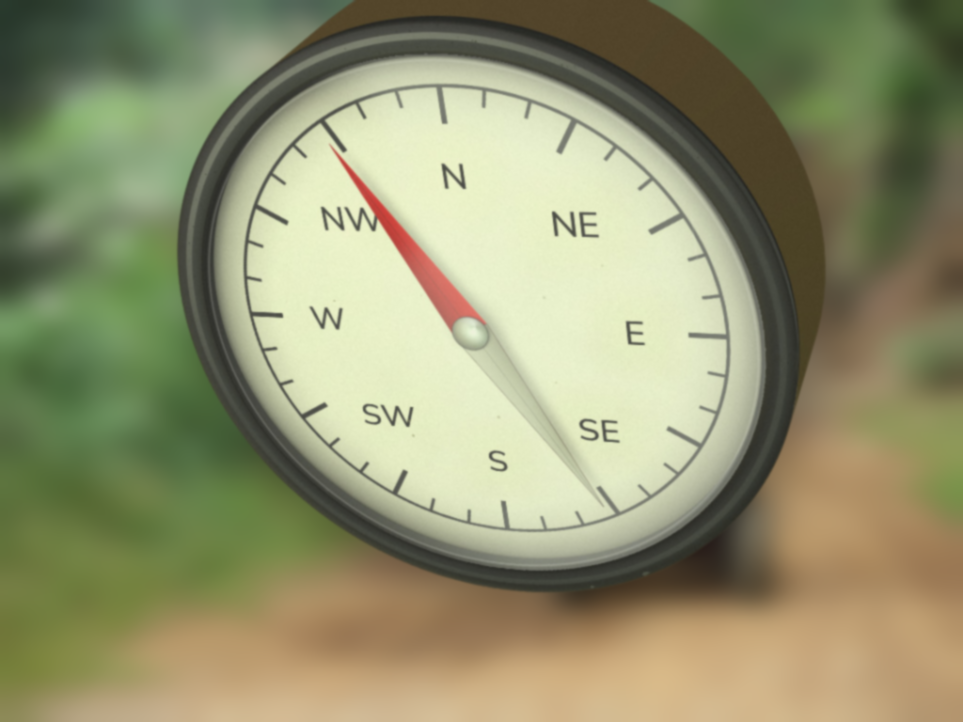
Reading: 330 °
